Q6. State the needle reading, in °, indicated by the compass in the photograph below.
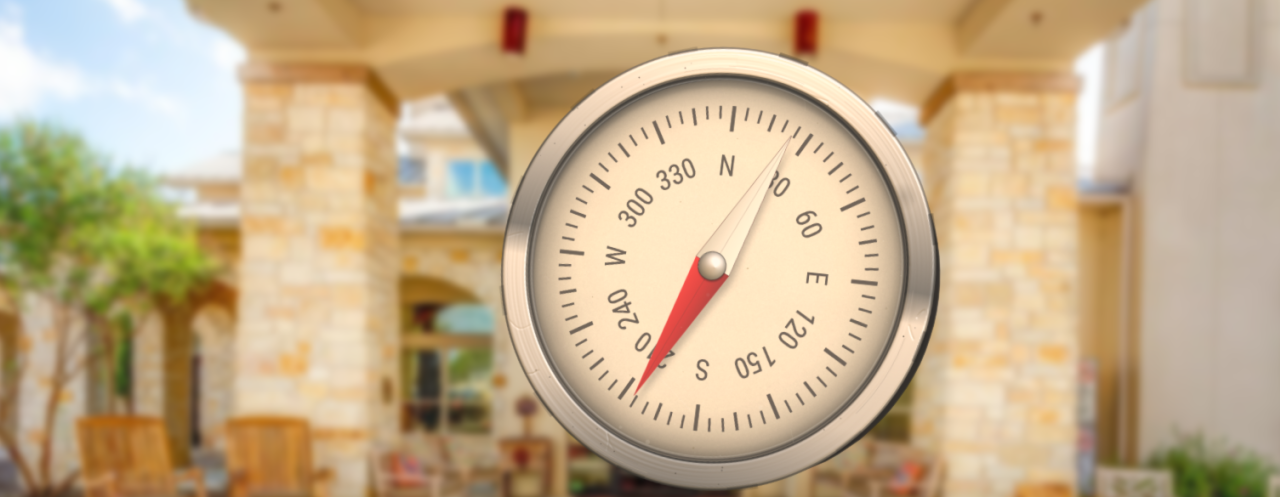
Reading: 205 °
